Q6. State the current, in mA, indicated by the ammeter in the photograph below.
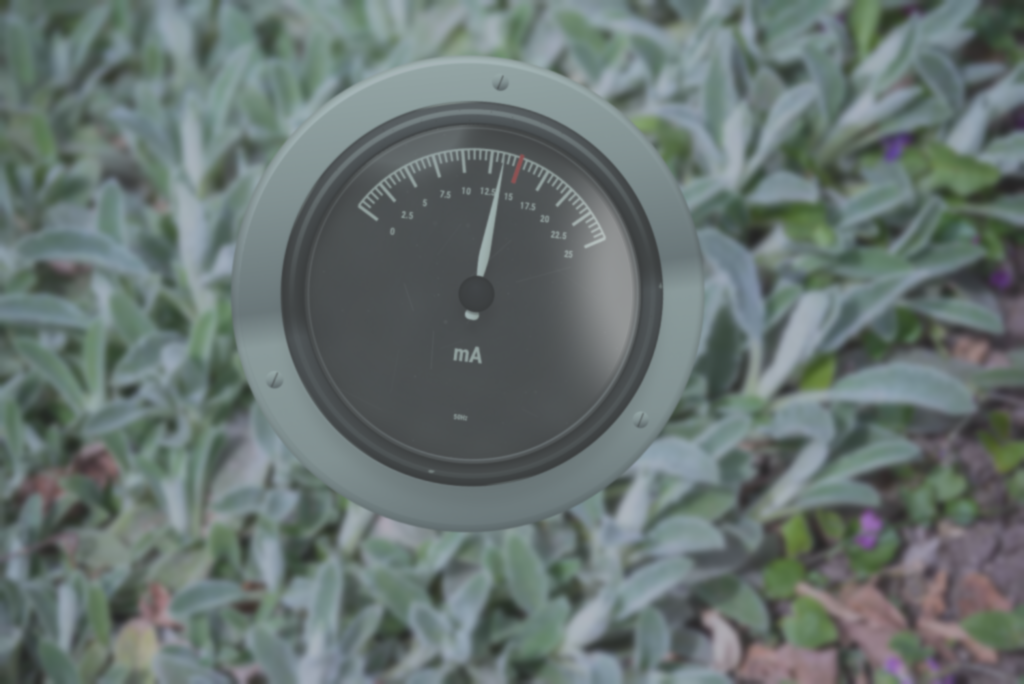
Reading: 13.5 mA
